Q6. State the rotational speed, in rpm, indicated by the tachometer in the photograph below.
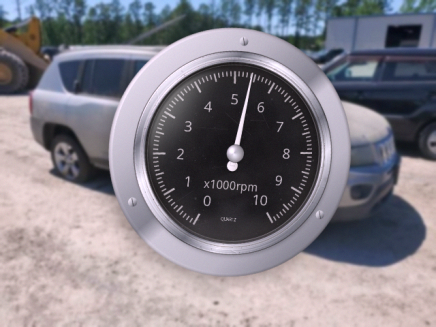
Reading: 5400 rpm
